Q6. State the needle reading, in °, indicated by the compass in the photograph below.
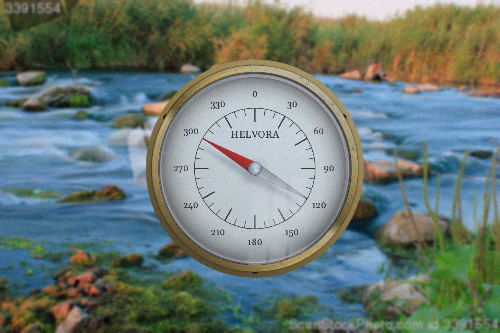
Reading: 300 °
